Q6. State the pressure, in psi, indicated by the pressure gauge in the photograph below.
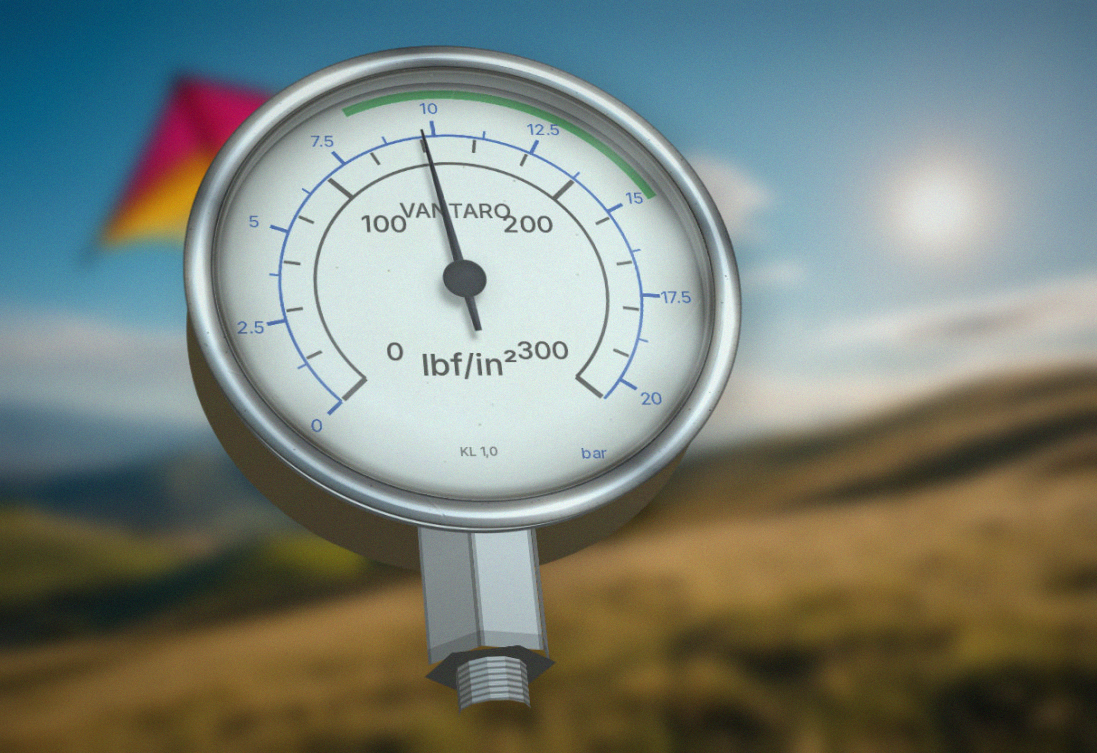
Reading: 140 psi
